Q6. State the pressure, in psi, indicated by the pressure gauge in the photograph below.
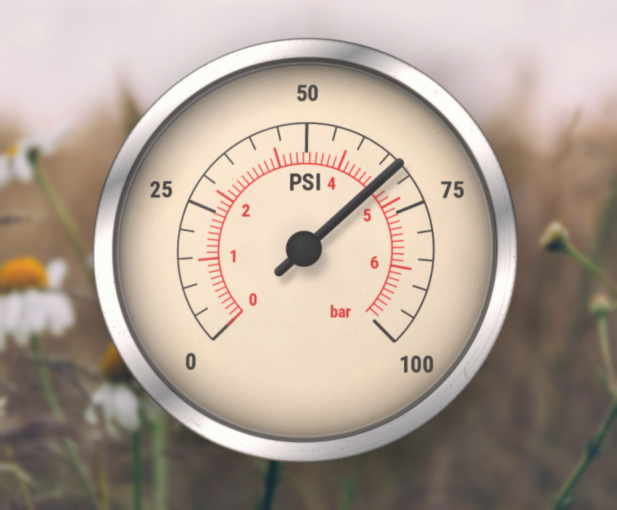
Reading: 67.5 psi
